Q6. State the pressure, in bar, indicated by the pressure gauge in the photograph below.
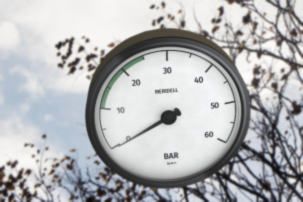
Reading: 0 bar
